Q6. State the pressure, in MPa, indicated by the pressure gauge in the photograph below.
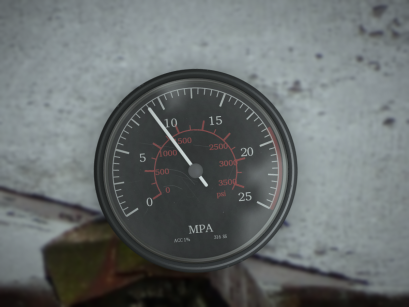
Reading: 9 MPa
